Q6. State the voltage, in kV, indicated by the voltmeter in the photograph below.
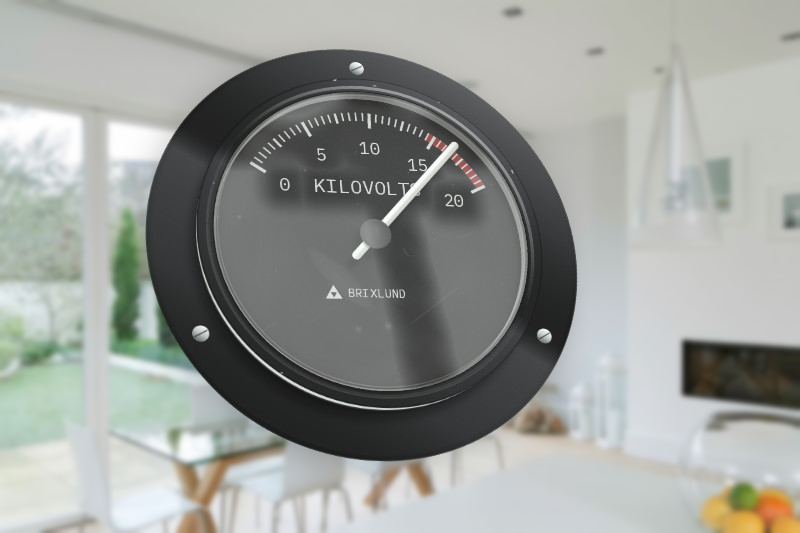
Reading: 16.5 kV
